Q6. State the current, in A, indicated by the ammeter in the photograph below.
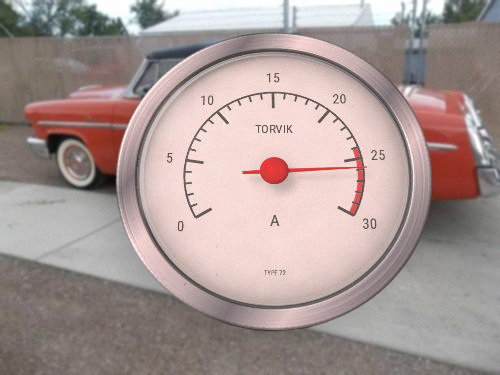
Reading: 26 A
